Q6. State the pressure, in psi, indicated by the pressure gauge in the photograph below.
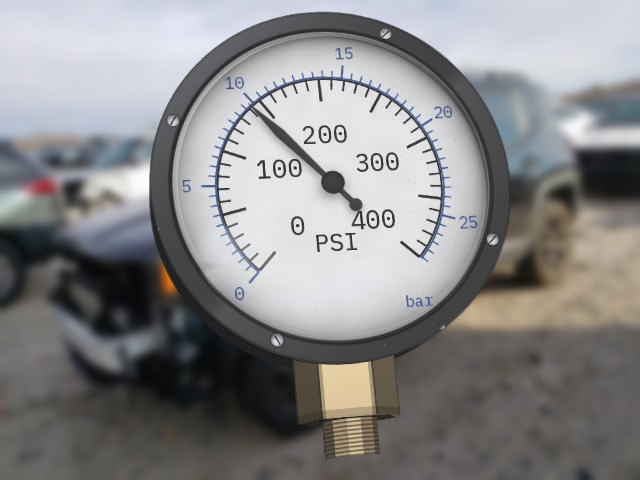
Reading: 140 psi
